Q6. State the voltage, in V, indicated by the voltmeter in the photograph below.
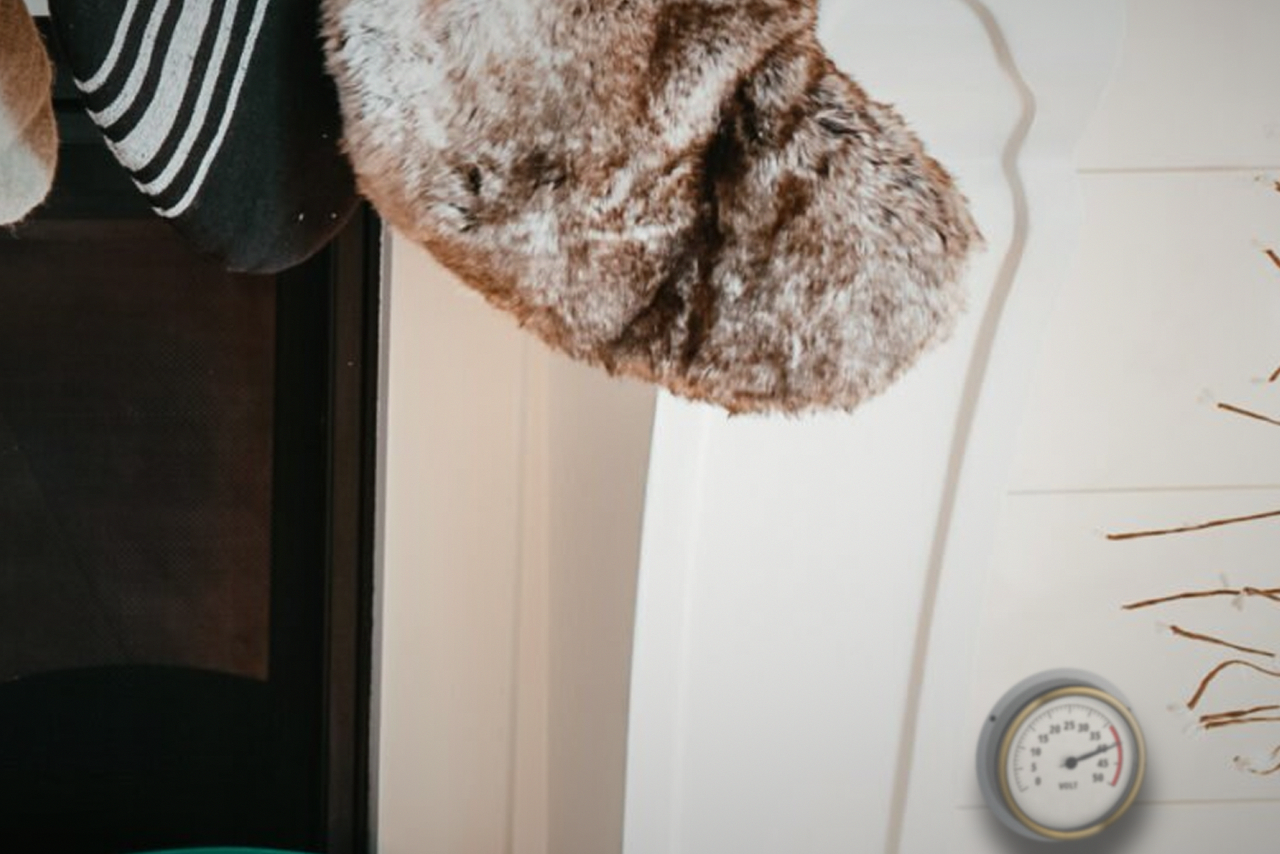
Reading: 40 V
